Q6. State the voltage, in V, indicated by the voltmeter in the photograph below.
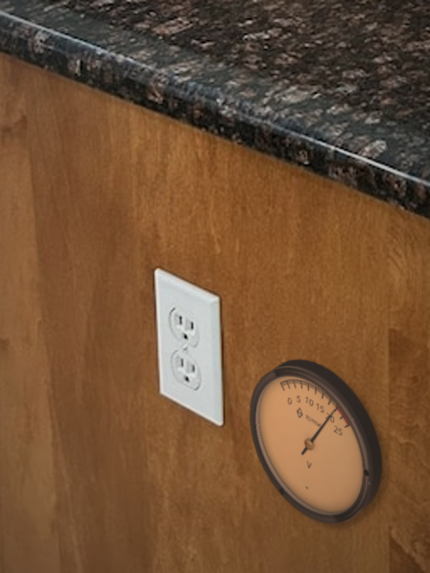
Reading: 20 V
